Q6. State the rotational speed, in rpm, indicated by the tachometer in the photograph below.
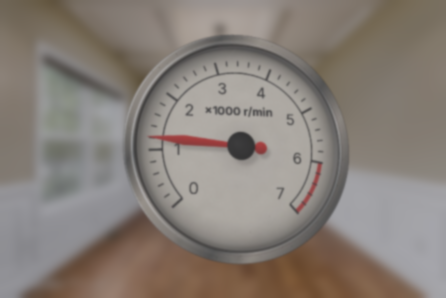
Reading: 1200 rpm
